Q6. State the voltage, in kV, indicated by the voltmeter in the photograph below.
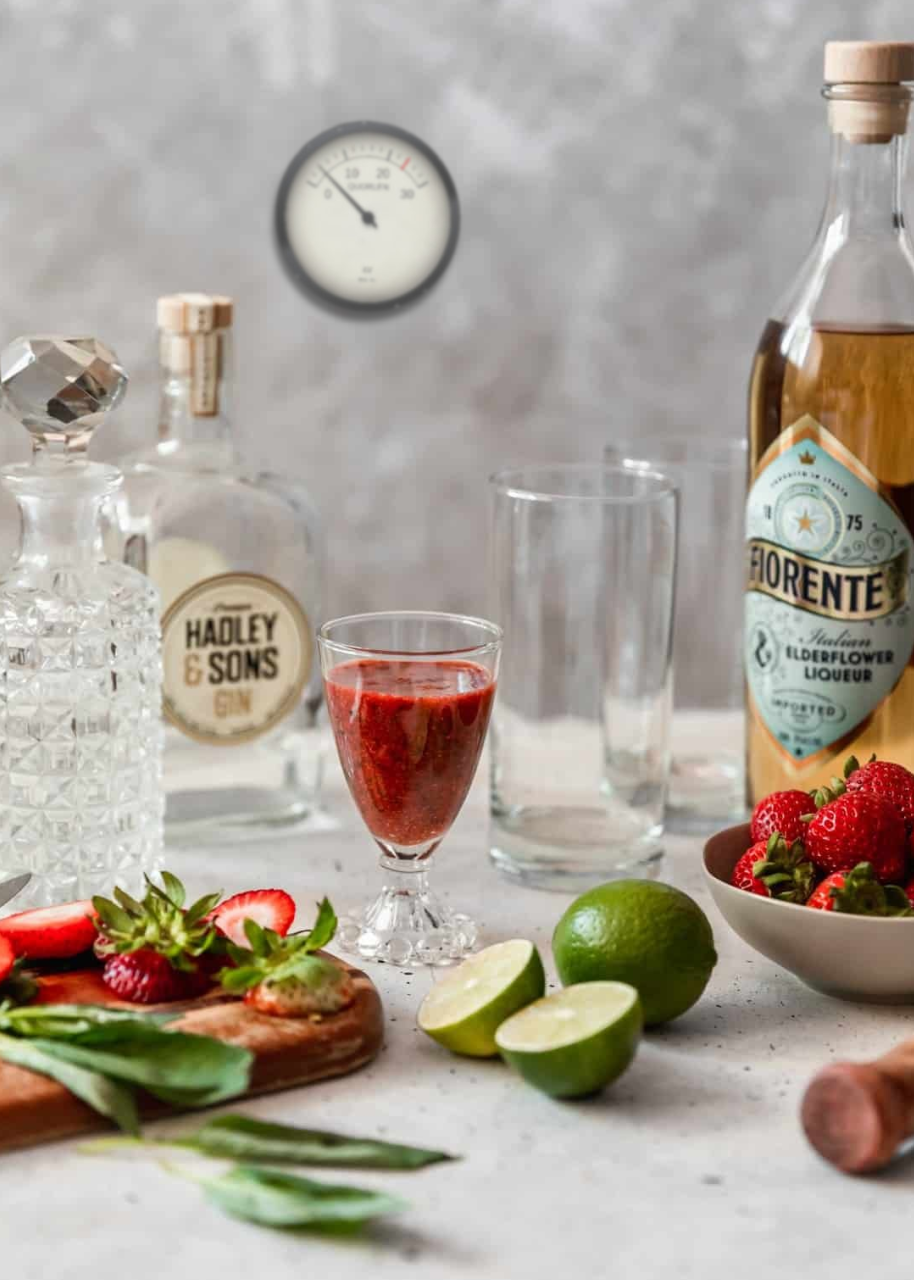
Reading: 4 kV
